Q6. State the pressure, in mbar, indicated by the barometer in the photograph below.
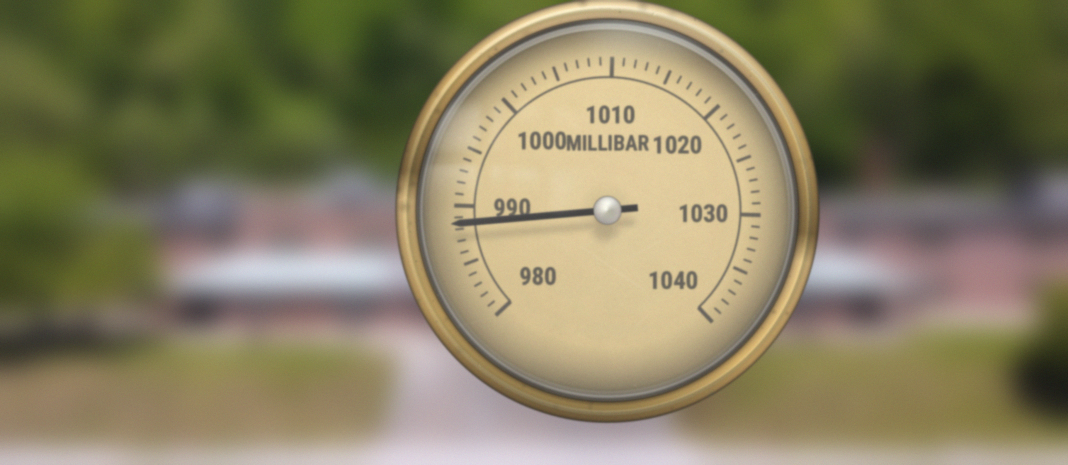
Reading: 988.5 mbar
